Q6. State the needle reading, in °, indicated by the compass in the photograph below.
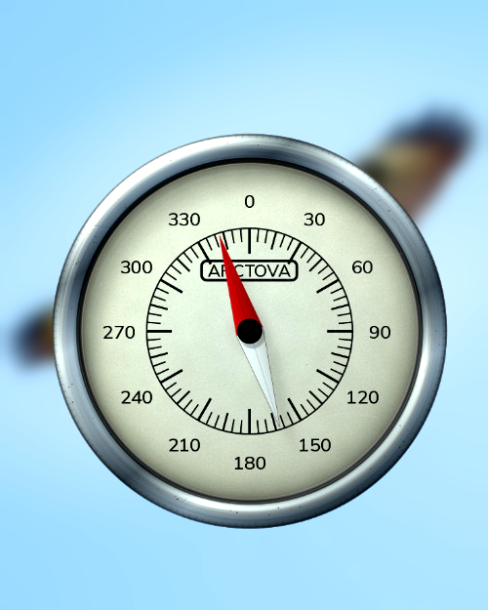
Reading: 342.5 °
